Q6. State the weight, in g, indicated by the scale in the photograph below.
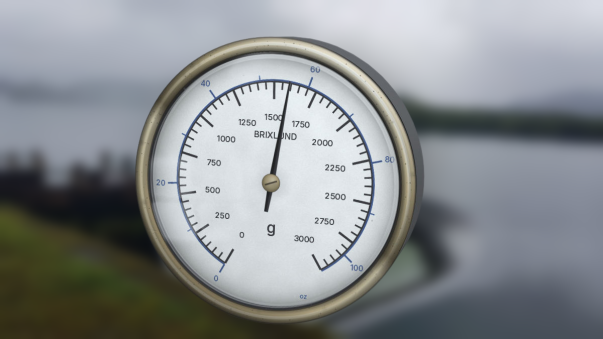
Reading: 1600 g
